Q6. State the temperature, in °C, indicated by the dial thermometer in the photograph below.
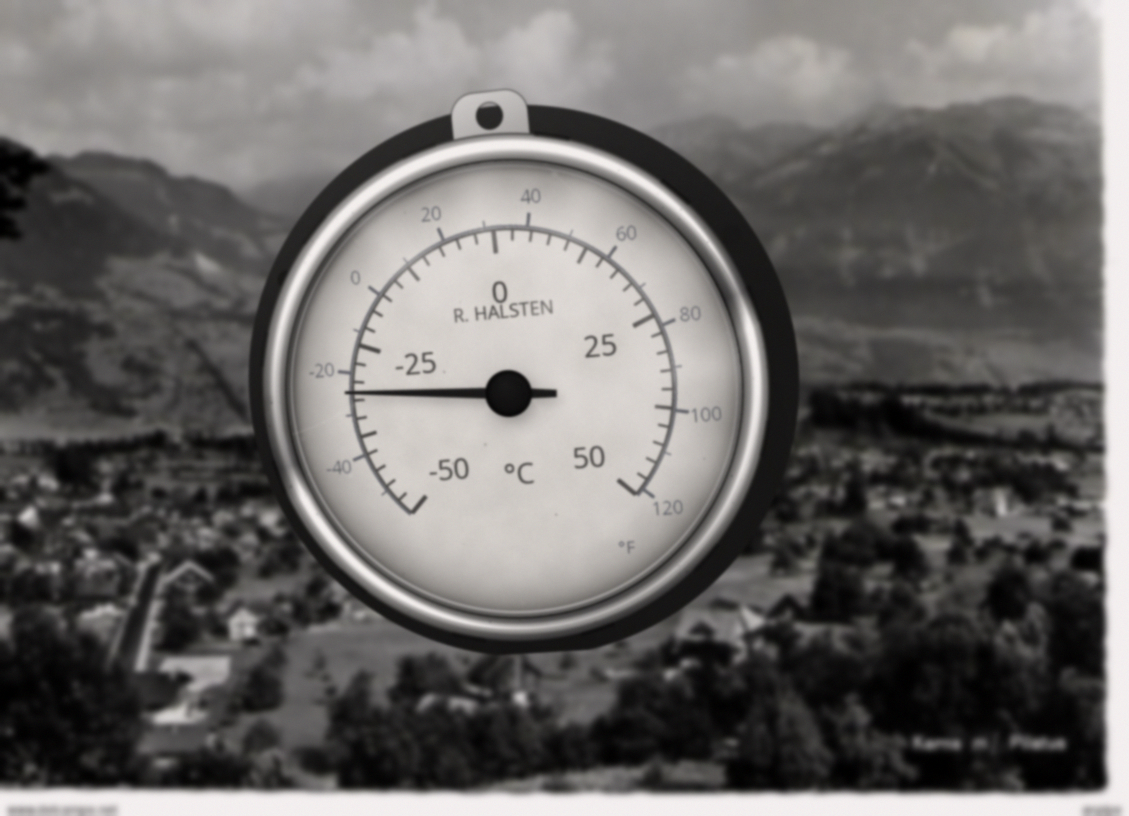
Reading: -31.25 °C
